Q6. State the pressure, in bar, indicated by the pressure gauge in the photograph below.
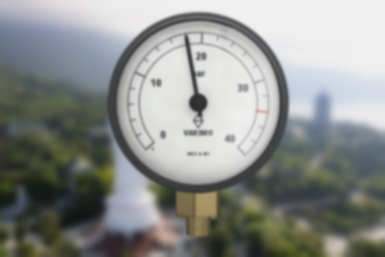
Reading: 18 bar
